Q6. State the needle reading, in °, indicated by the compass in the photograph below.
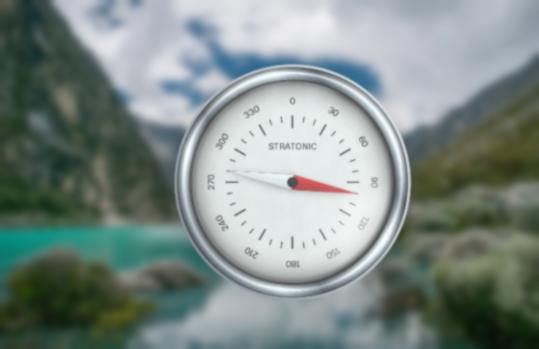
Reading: 100 °
